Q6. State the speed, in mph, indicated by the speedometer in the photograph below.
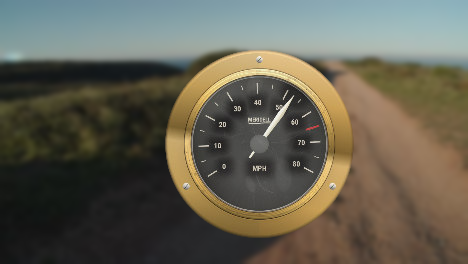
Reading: 52.5 mph
